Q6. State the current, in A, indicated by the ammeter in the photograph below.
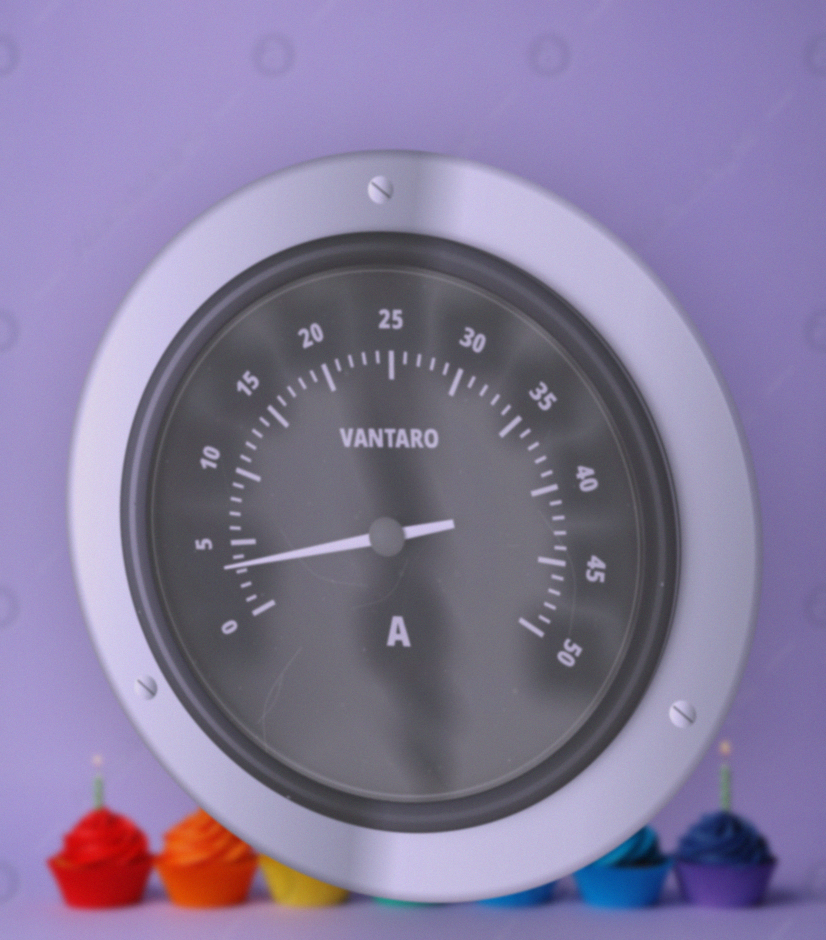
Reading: 3.5 A
